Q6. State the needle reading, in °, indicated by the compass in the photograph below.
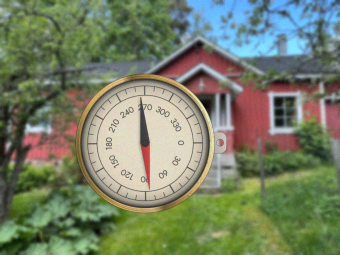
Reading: 85 °
